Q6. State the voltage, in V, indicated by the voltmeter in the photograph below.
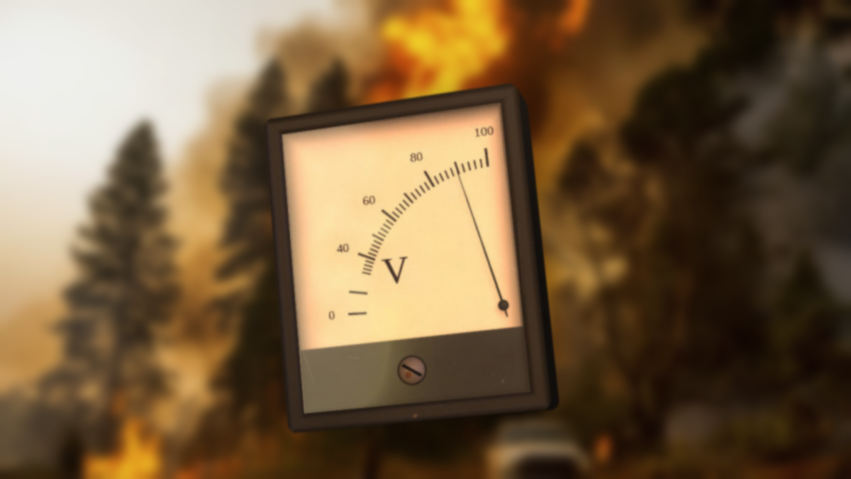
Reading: 90 V
